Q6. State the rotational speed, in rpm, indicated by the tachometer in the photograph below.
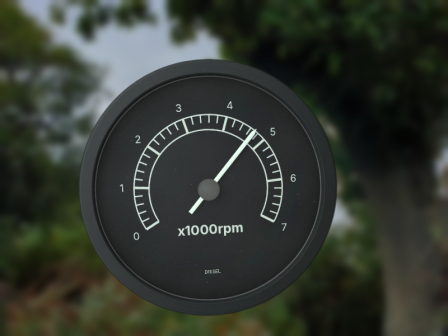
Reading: 4700 rpm
